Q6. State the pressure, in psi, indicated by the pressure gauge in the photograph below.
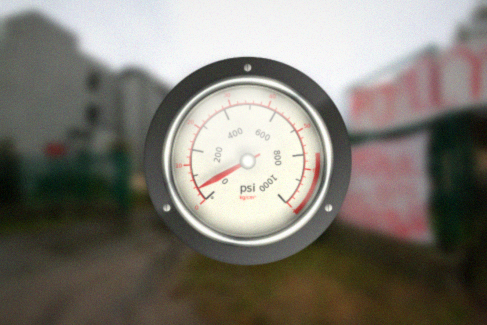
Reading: 50 psi
